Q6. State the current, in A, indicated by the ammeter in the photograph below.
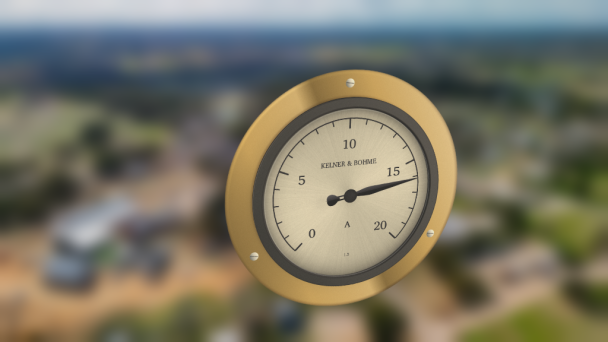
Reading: 16 A
